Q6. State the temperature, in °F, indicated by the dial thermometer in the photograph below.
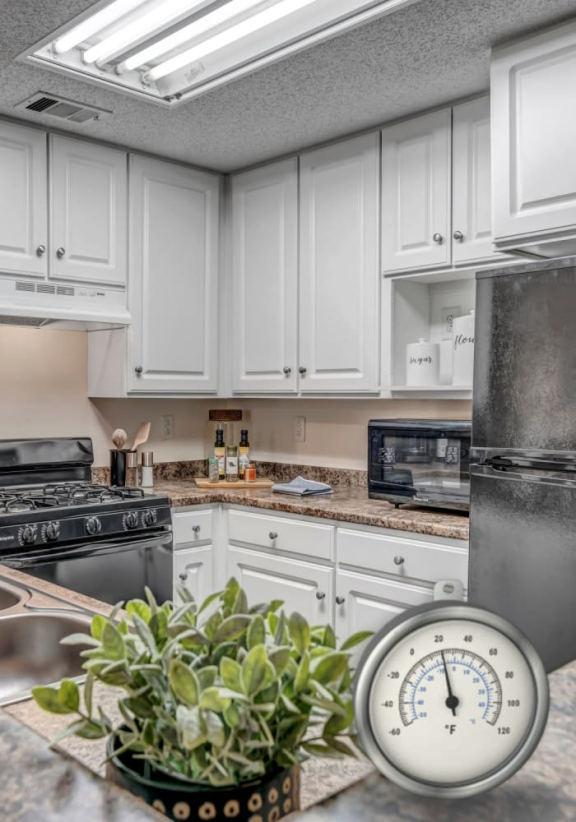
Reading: 20 °F
